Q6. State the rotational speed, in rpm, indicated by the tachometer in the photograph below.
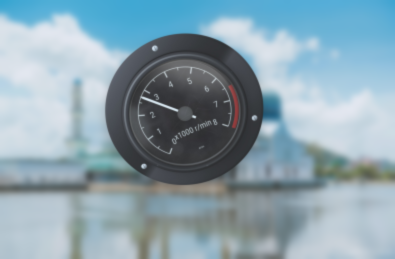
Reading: 2750 rpm
